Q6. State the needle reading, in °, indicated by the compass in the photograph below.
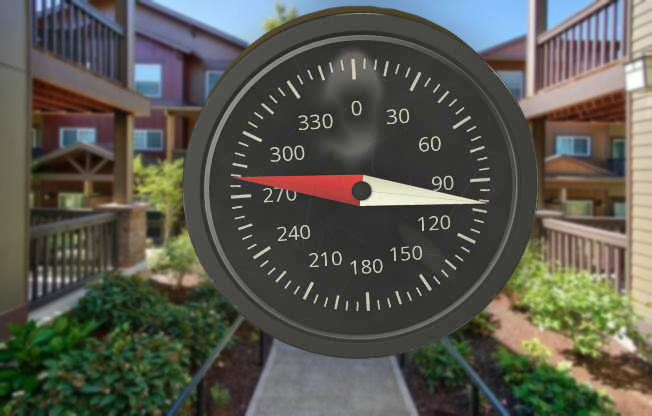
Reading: 280 °
